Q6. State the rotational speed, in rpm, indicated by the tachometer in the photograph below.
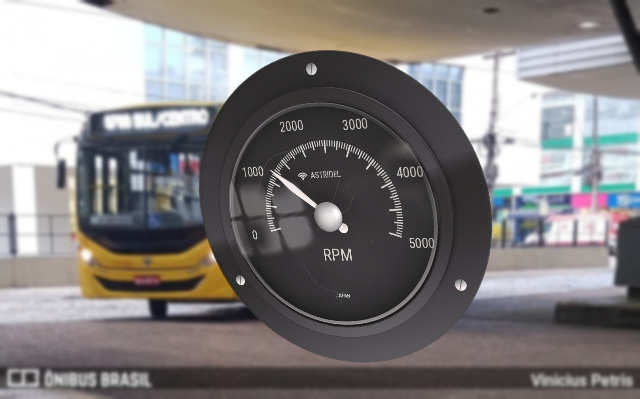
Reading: 1250 rpm
